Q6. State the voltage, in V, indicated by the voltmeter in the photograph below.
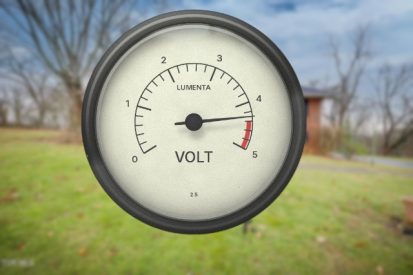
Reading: 4.3 V
